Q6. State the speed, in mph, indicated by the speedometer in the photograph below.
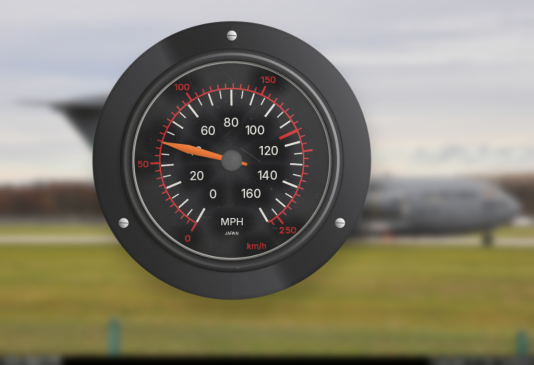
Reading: 40 mph
